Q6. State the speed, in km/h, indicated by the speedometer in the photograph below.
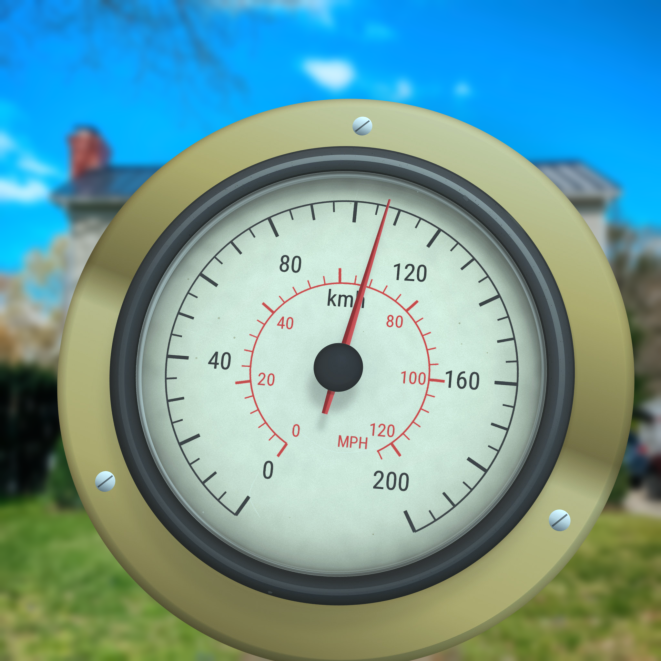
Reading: 107.5 km/h
